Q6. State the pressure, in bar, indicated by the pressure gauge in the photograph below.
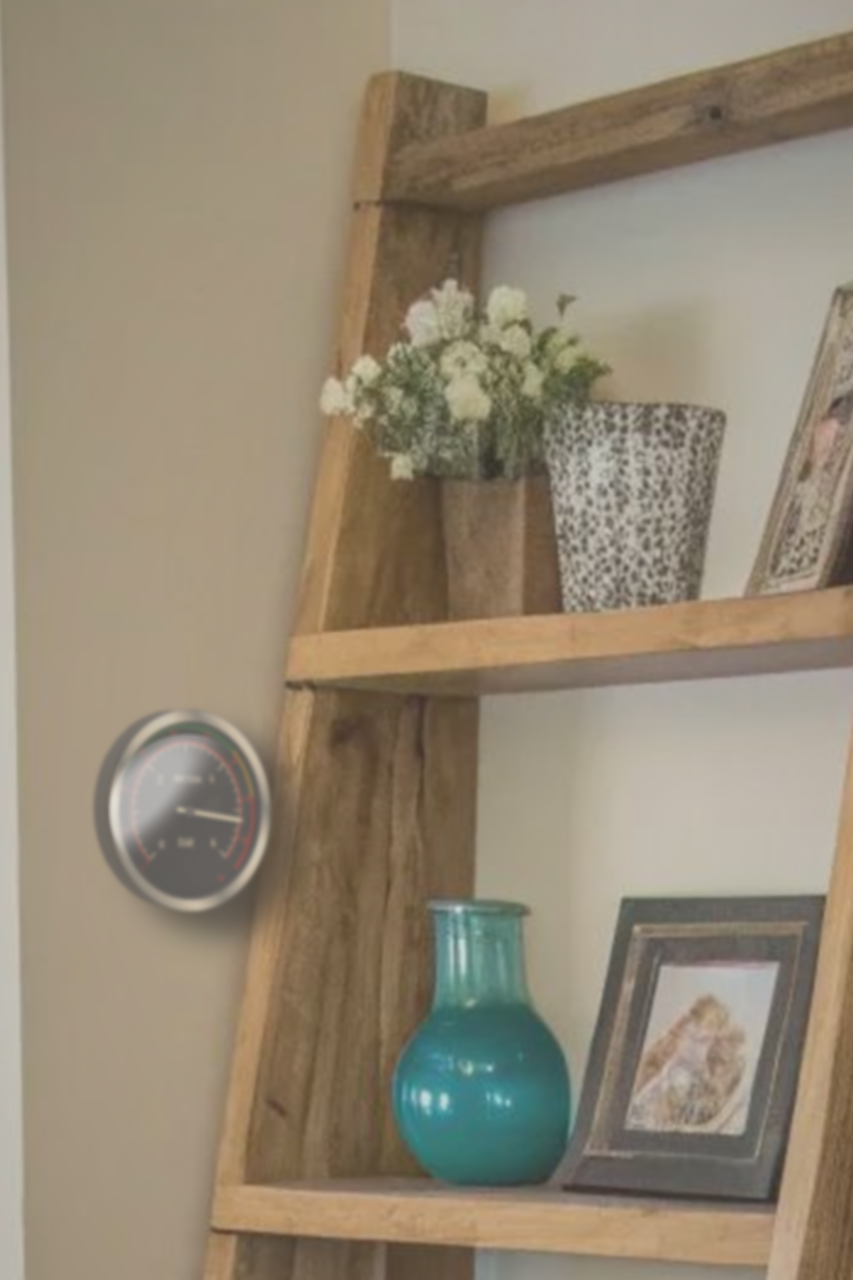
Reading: 5.2 bar
